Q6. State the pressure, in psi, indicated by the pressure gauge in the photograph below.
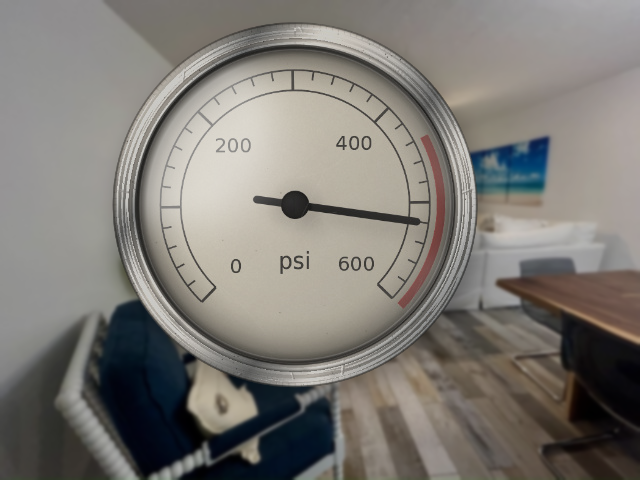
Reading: 520 psi
